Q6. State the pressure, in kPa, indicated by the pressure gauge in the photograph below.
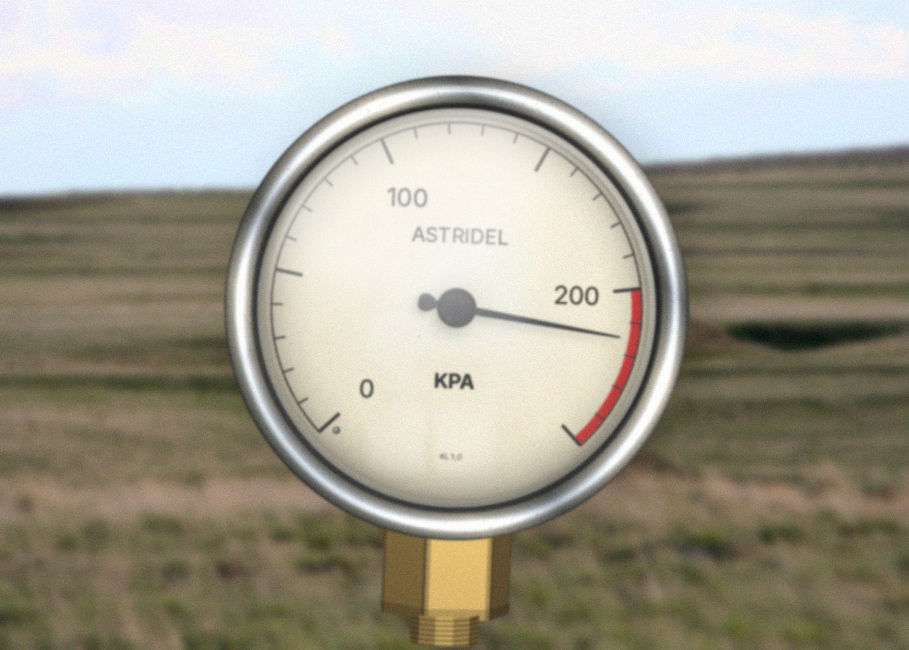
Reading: 215 kPa
